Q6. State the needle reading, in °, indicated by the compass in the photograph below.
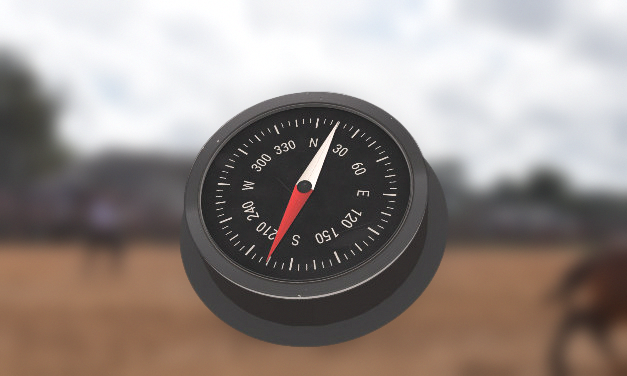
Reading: 195 °
